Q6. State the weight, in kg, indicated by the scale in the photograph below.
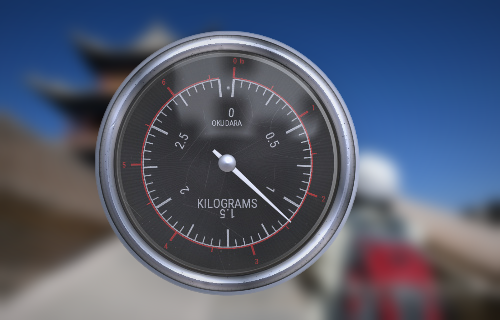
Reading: 1.1 kg
